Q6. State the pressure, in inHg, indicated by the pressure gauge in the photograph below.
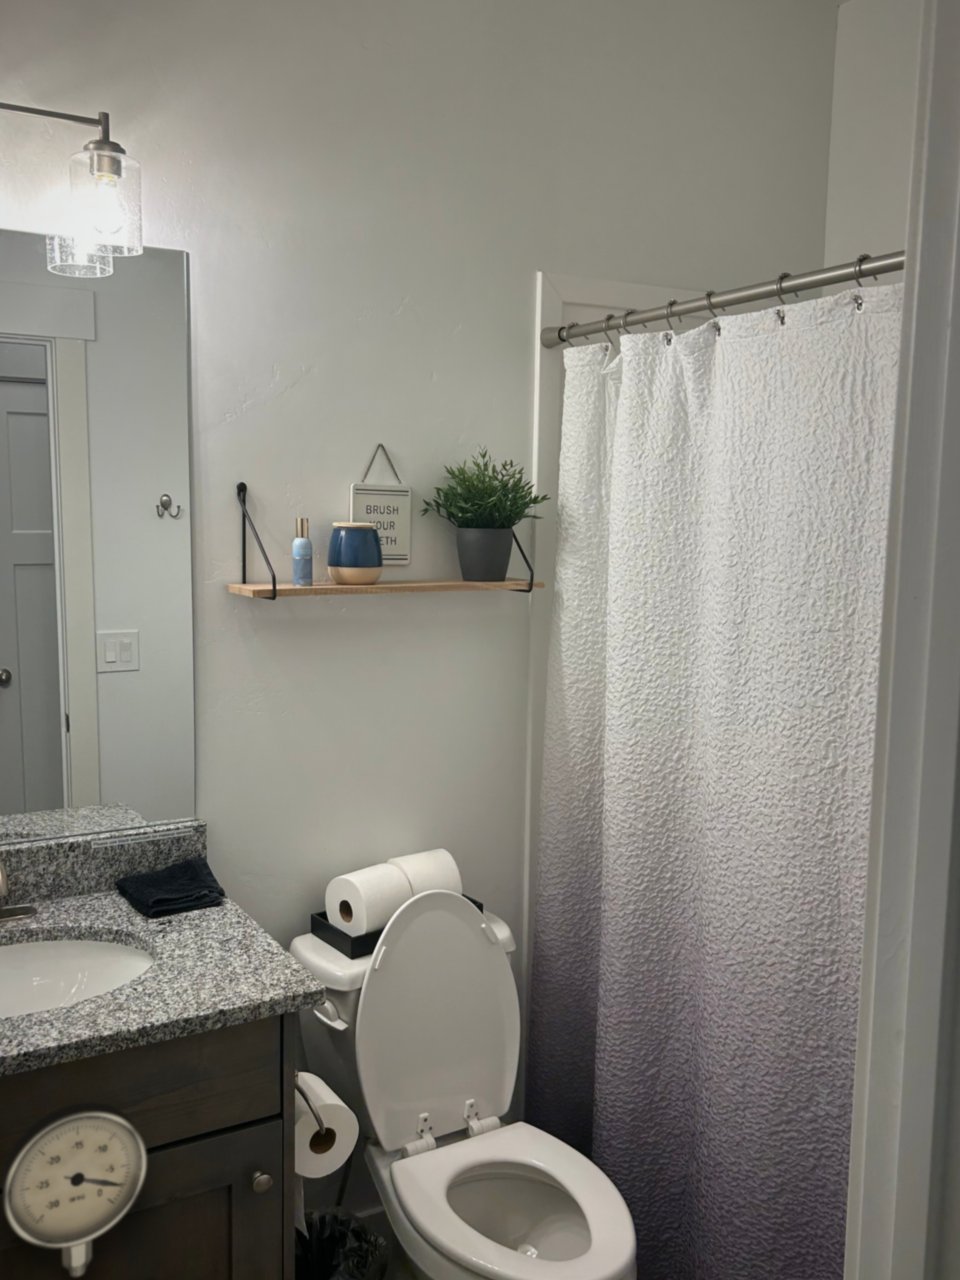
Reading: -2.5 inHg
